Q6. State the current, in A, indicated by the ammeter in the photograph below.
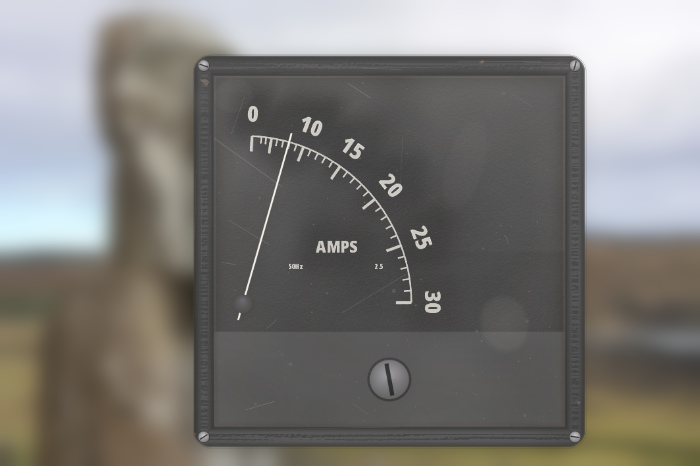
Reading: 8 A
